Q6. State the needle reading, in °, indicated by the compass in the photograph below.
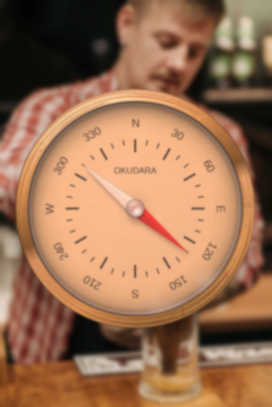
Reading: 130 °
